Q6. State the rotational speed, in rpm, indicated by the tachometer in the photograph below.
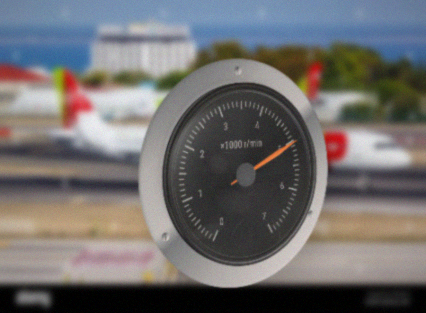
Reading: 5000 rpm
